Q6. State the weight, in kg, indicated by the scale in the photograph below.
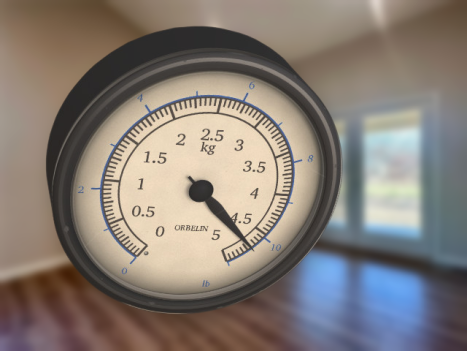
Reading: 4.7 kg
